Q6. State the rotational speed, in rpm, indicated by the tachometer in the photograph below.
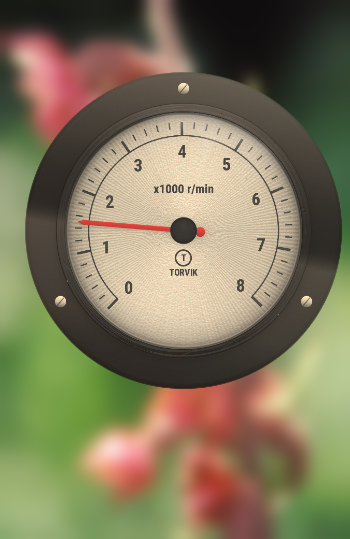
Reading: 1500 rpm
